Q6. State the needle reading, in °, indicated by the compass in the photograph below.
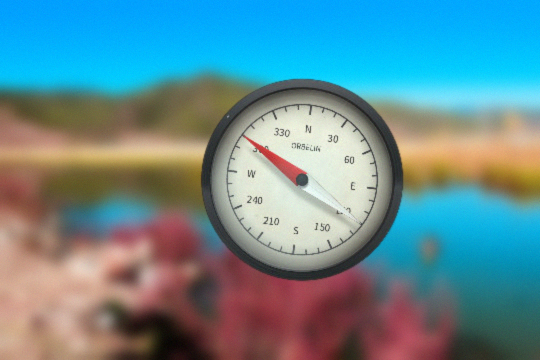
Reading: 300 °
